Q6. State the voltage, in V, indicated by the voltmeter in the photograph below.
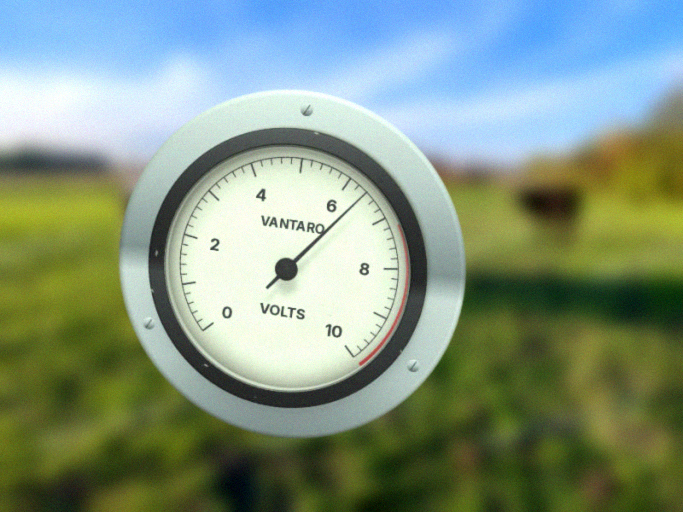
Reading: 6.4 V
